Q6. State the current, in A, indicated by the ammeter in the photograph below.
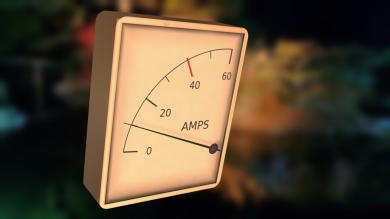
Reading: 10 A
